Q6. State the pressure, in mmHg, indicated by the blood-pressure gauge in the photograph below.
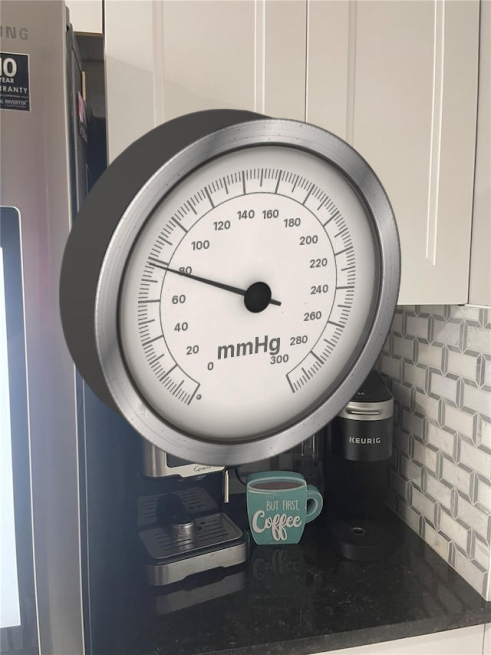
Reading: 78 mmHg
